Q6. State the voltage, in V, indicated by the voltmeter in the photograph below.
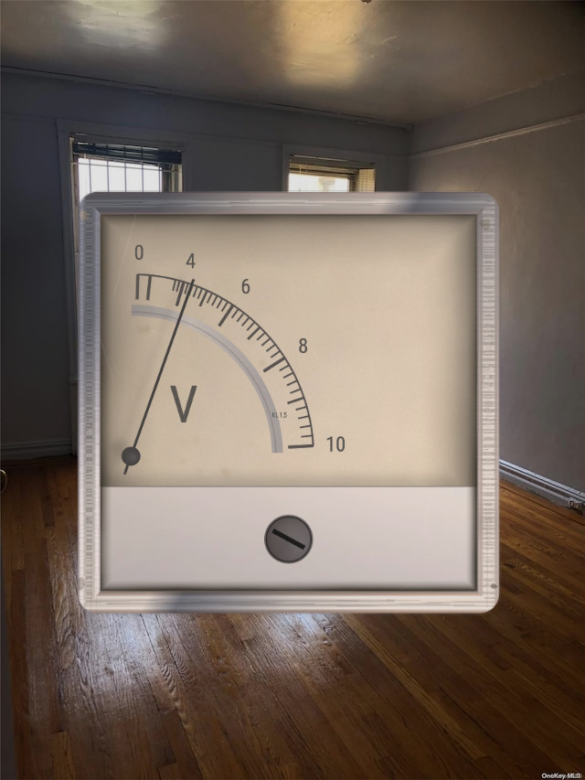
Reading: 4.4 V
